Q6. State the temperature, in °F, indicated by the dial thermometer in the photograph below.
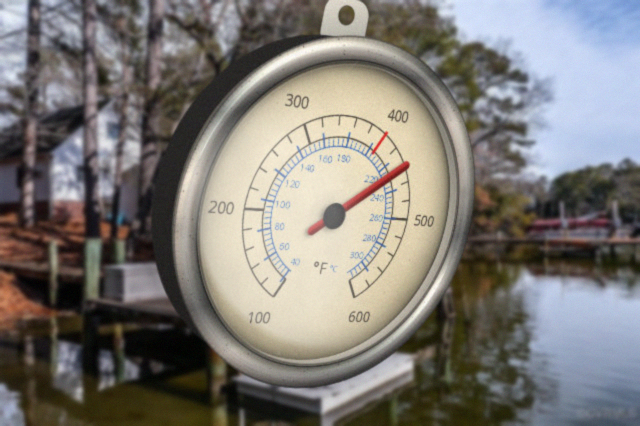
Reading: 440 °F
